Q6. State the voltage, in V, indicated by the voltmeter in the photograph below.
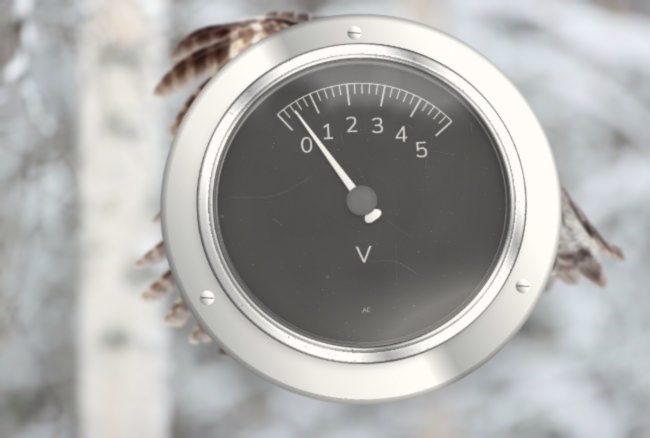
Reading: 0.4 V
